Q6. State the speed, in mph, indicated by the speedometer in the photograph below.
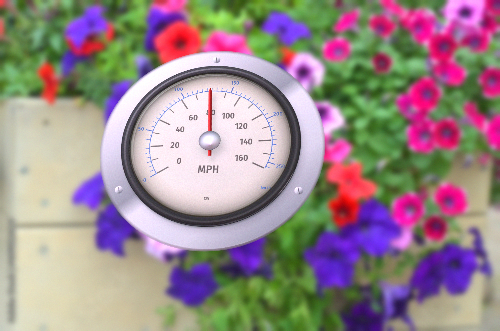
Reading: 80 mph
